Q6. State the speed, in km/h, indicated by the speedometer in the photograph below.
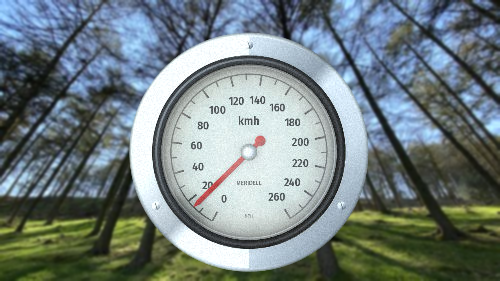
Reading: 15 km/h
